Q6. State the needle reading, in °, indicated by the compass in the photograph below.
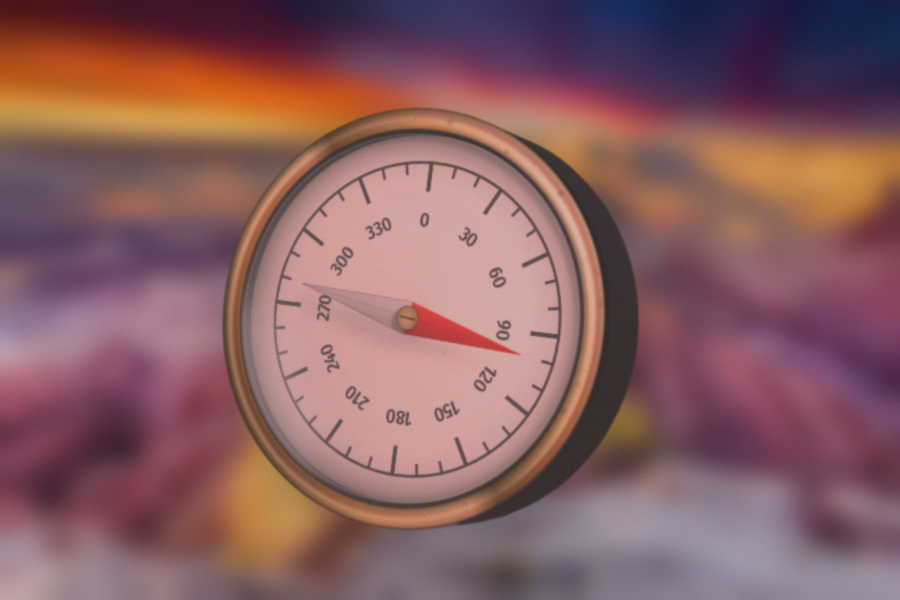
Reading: 100 °
